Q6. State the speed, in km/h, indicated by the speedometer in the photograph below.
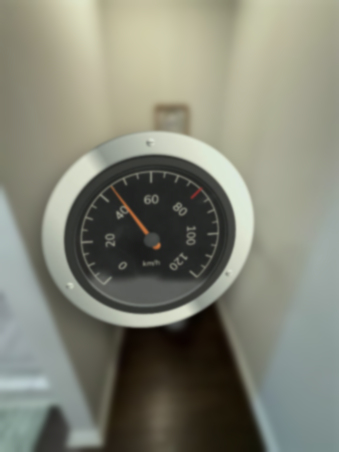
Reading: 45 km/h
